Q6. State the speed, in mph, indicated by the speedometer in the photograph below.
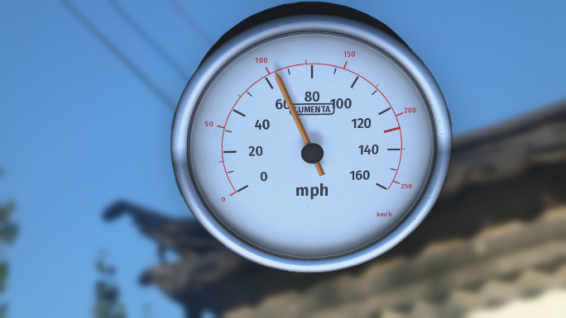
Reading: 65 mph
